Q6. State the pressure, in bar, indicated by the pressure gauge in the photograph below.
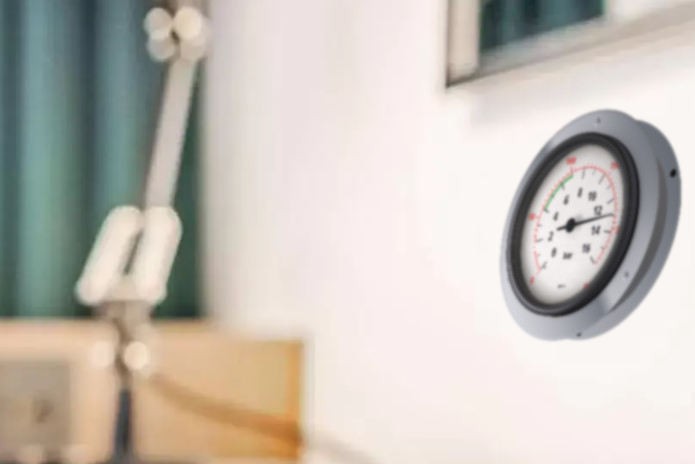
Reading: 13 bar
